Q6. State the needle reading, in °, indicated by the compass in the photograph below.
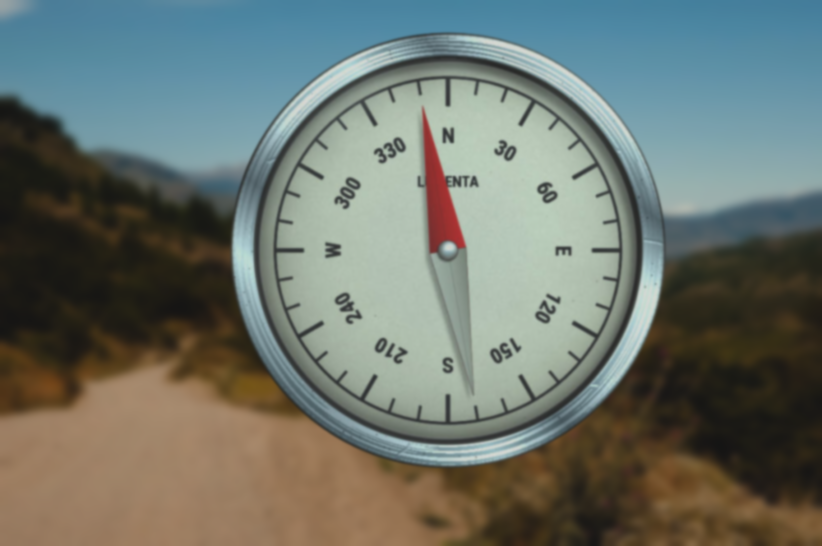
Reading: 350 °
